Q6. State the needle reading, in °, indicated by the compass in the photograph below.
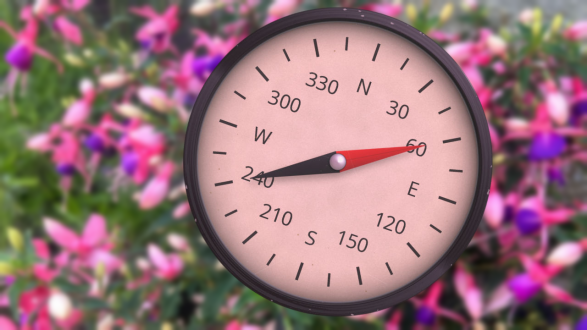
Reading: 60 °
